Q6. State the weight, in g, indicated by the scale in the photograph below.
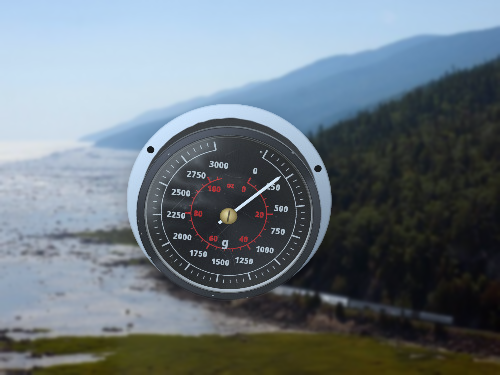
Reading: 200 g
